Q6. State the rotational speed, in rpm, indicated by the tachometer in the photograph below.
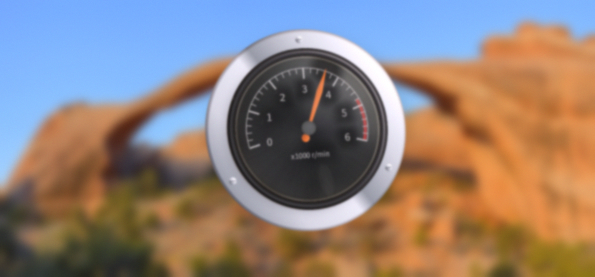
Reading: 3600 rpm
